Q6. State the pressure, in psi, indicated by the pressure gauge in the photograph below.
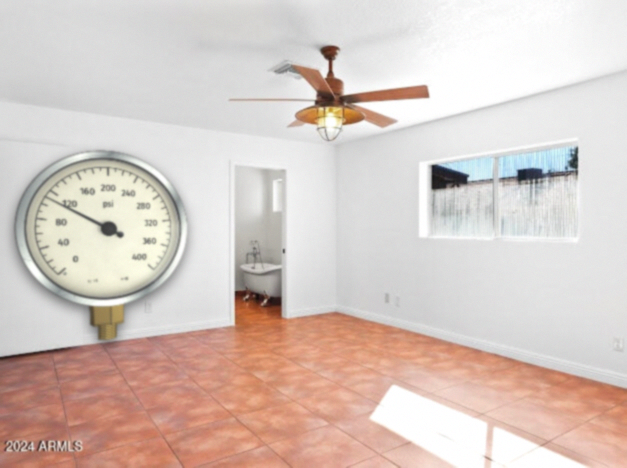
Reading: 110 psi
